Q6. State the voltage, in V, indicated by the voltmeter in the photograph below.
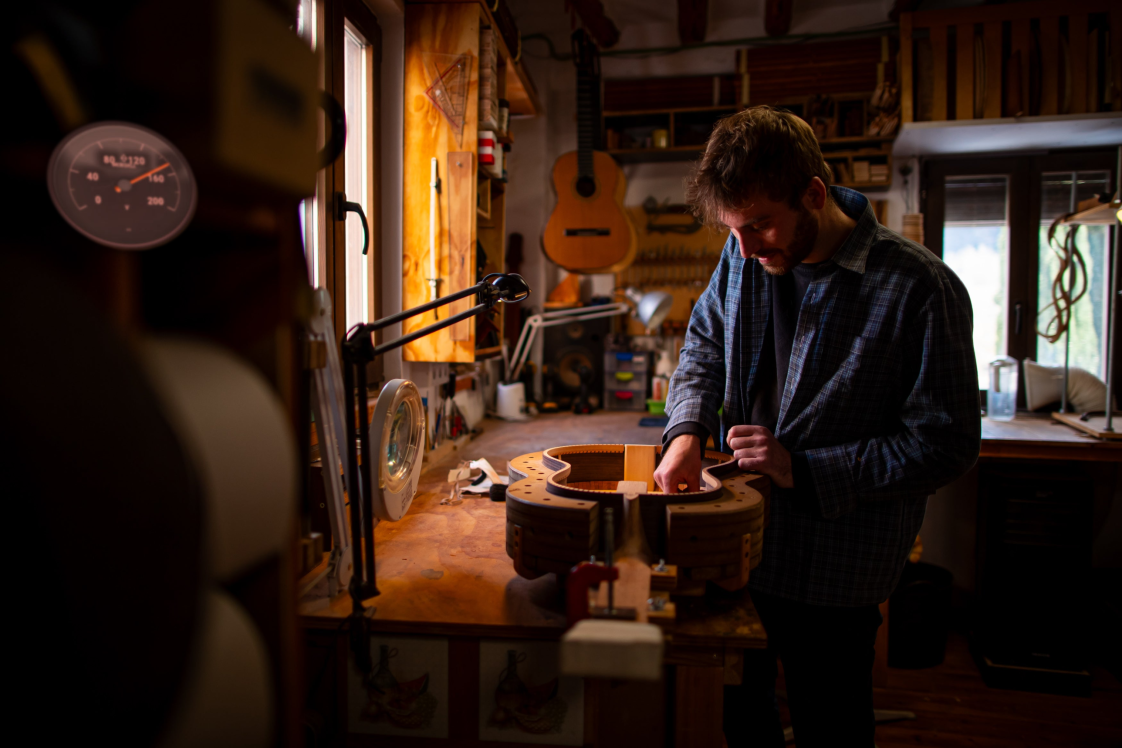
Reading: 150 V
